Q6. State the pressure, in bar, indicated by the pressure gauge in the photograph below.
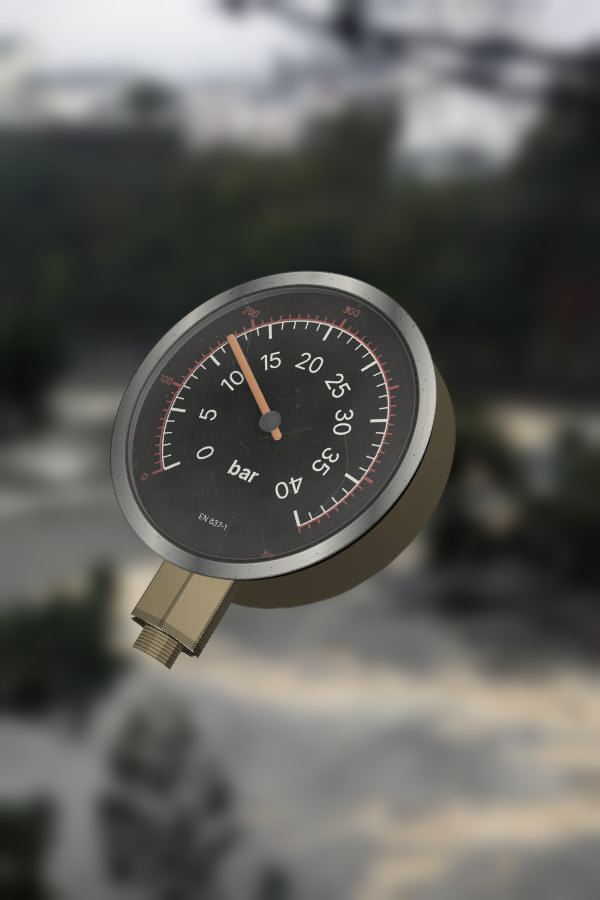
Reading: 12 bar
